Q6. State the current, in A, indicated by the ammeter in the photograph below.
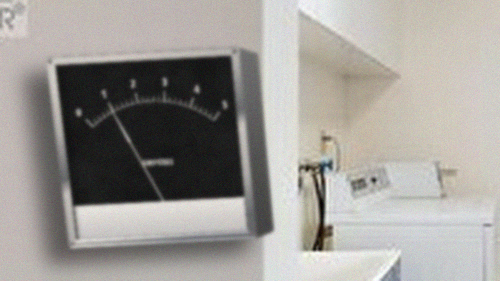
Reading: 1 A
